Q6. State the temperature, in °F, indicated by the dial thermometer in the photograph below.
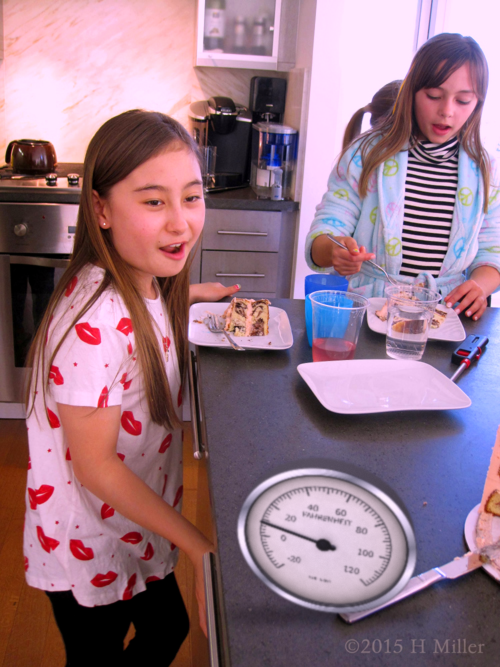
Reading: 10 °F
